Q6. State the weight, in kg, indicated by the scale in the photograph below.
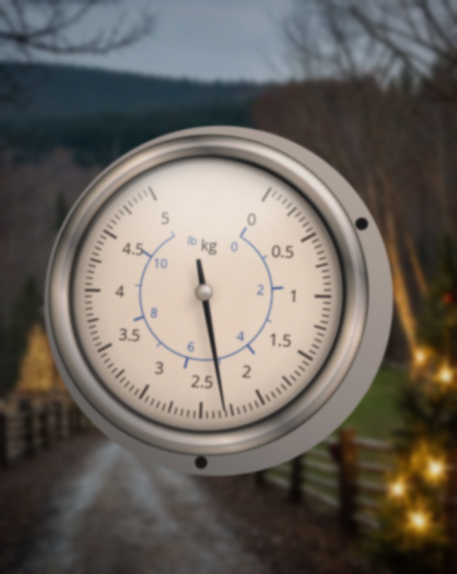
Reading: 2.3 kg
